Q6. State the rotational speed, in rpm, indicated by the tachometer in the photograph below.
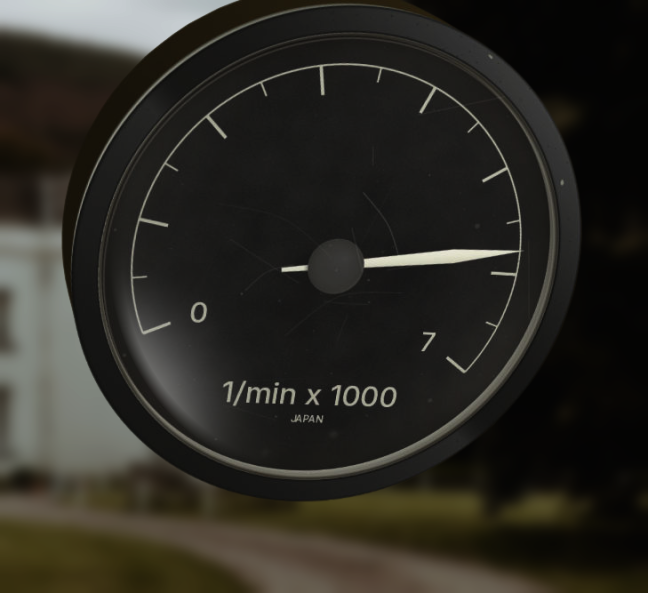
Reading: 5750 rpm
